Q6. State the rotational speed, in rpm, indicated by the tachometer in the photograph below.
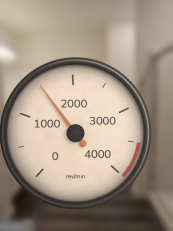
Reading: 1500 rpm
